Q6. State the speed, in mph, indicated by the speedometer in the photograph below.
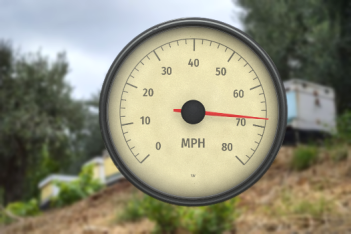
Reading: 68 mph
